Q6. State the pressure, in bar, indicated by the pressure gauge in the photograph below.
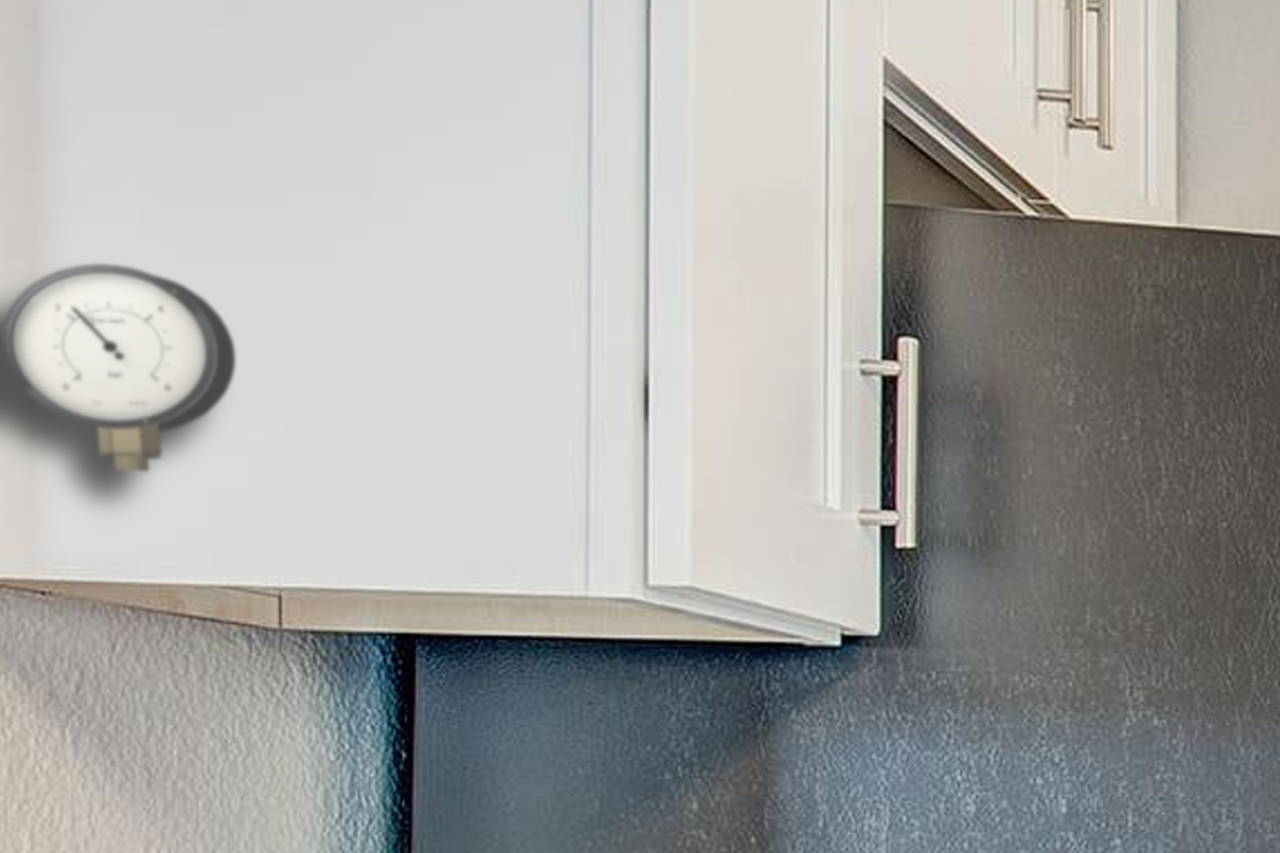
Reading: 2.25 bar
